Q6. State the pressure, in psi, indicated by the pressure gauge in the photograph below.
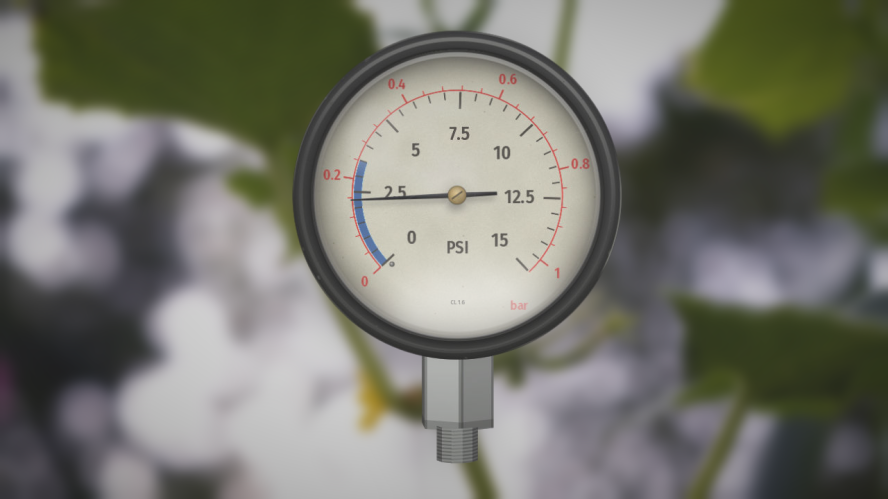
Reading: 2.25 psi
